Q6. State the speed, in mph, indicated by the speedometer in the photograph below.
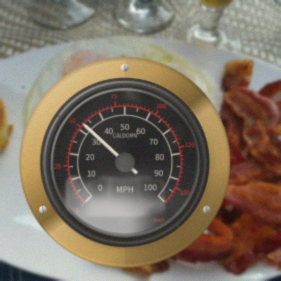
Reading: 32.5 mph
